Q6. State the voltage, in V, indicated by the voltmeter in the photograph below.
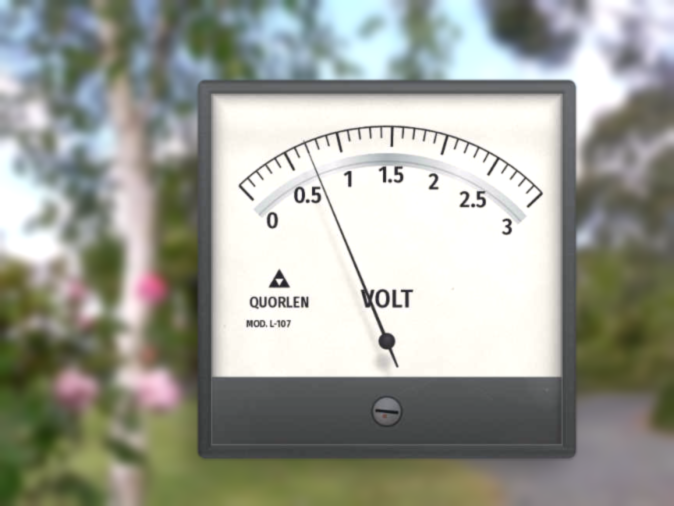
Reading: 0.7 V
